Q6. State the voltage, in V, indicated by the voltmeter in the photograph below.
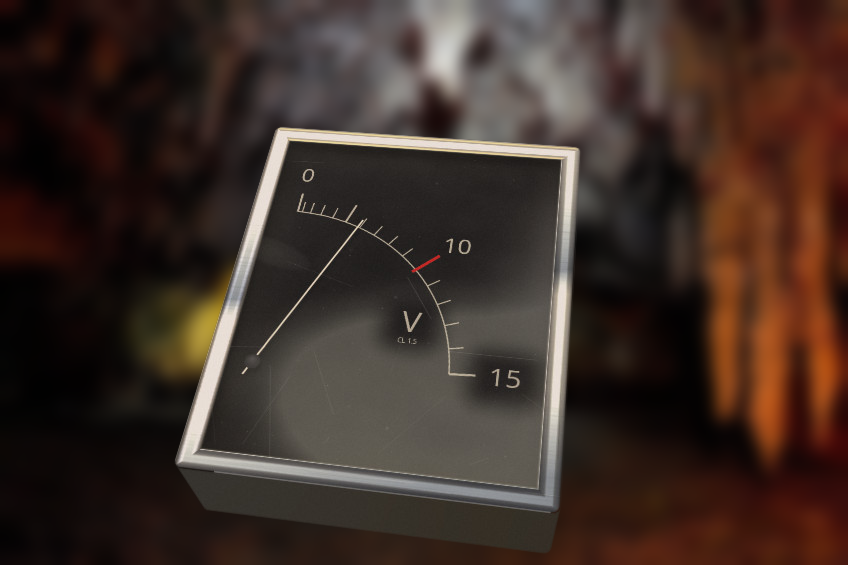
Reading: 6 V
